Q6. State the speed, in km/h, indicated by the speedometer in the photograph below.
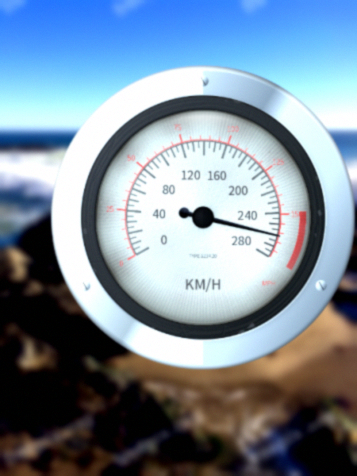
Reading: 260 km/h
